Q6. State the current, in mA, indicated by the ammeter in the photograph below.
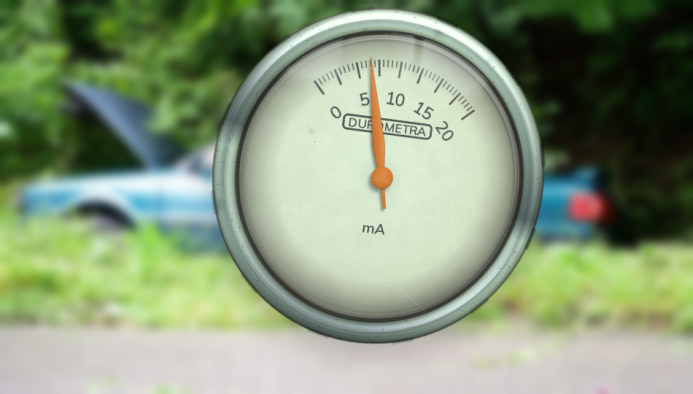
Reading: 6.5 mA
